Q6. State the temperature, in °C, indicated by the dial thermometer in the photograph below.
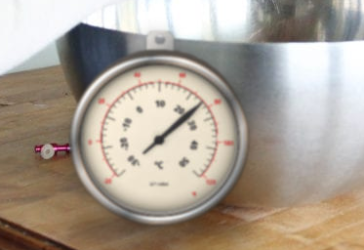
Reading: 24 °C
